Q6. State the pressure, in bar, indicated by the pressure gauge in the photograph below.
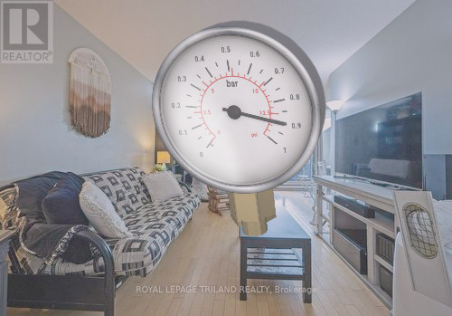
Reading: 0.9 bar
